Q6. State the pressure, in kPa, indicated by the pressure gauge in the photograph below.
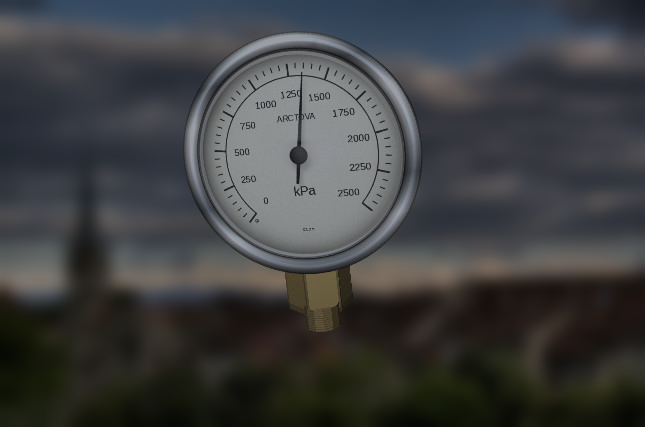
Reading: 1350 kPa
